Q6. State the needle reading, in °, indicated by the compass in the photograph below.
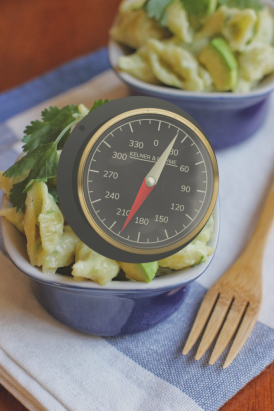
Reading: 200 °
